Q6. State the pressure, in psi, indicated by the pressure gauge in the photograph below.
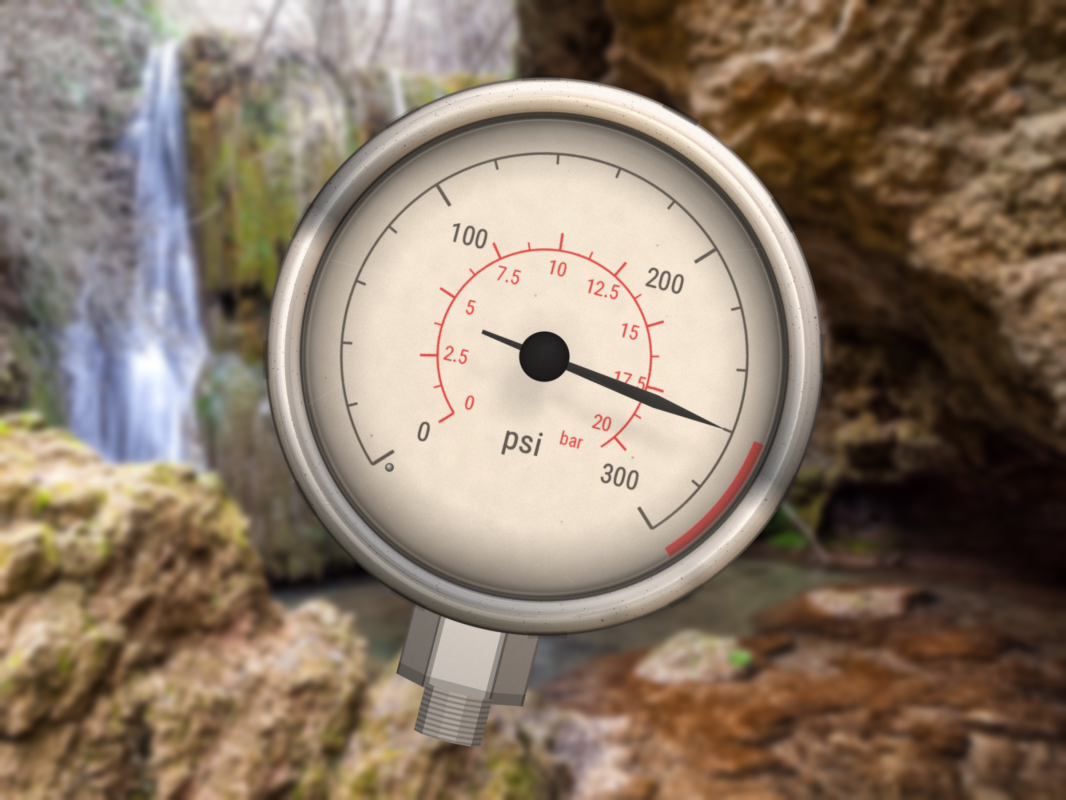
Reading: 260 psi
